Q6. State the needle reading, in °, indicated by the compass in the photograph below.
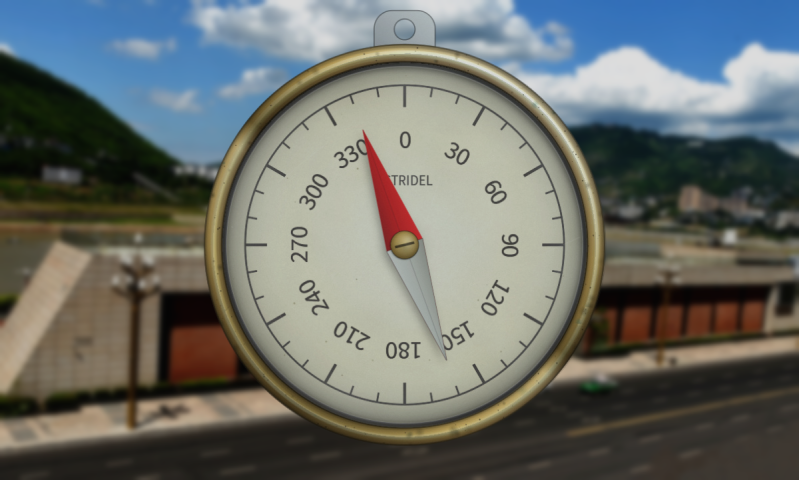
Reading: 340 °
